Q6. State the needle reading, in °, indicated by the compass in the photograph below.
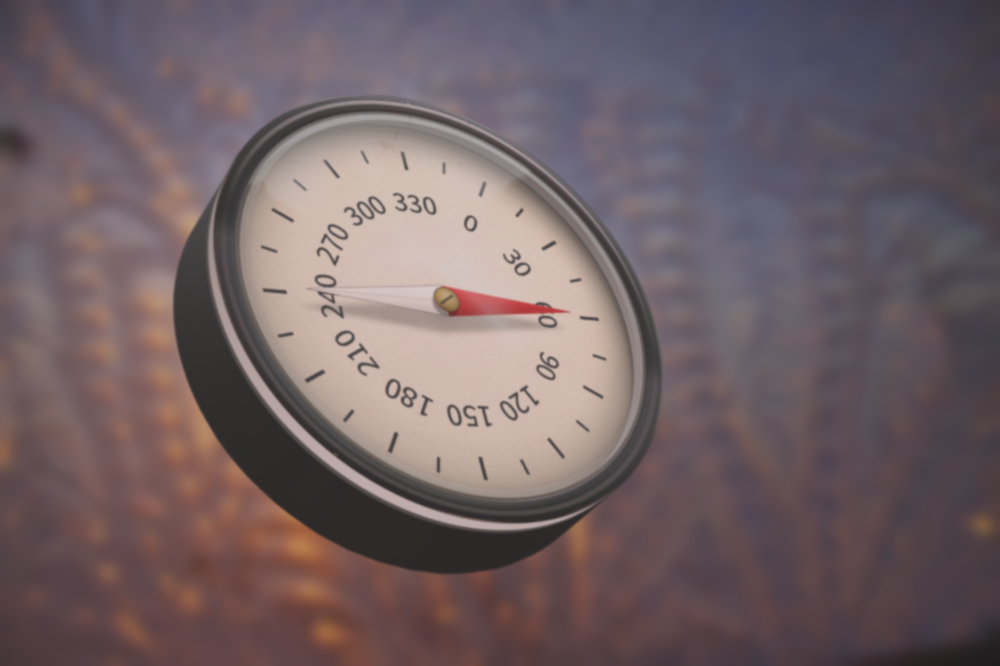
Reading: 60 °
